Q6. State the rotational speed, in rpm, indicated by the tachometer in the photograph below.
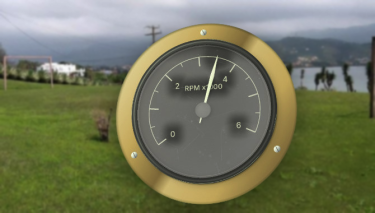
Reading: 3500 rpm
